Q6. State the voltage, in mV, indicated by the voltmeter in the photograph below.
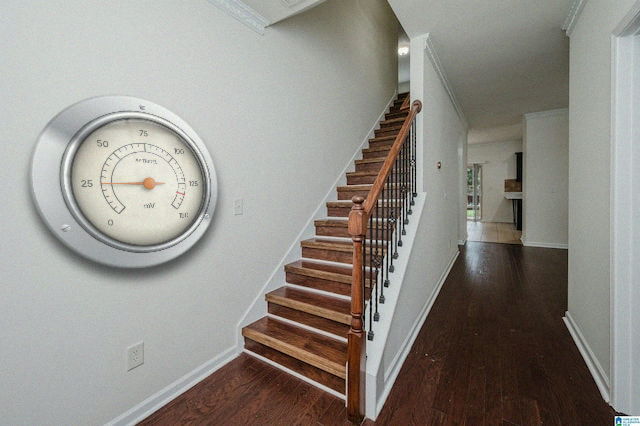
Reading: 25 mV
